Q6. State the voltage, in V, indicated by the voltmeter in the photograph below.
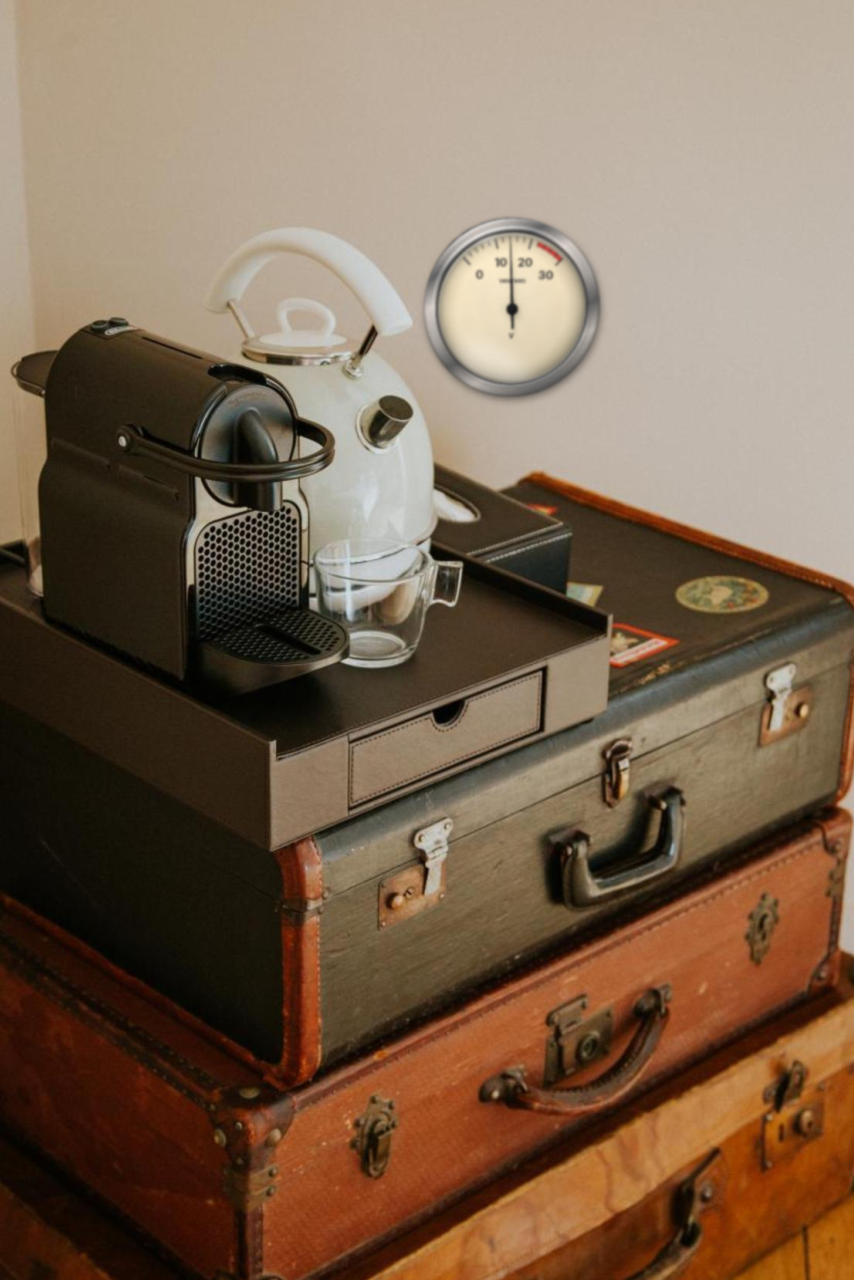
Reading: 14 V
